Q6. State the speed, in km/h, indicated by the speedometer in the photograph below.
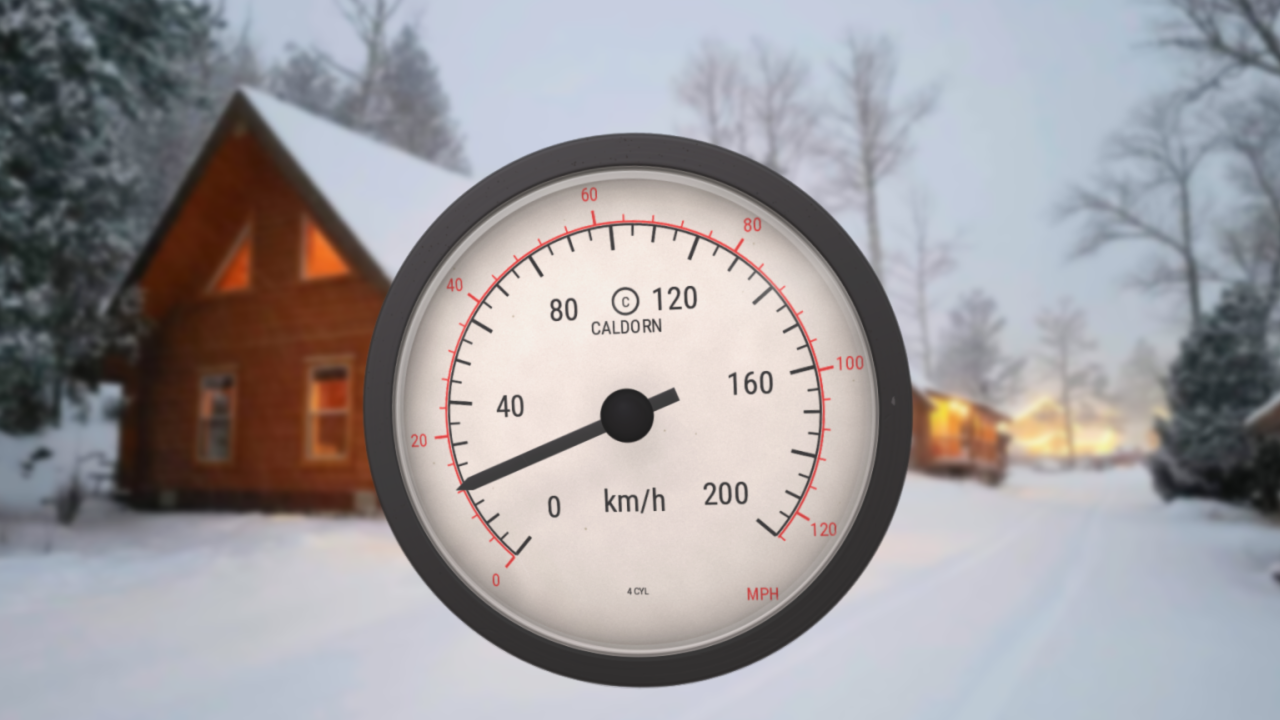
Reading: 20 km/h
